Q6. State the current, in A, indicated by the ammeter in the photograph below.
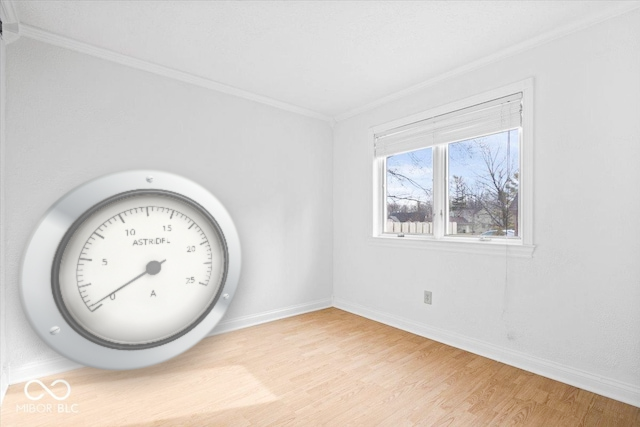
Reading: 0.5 A
